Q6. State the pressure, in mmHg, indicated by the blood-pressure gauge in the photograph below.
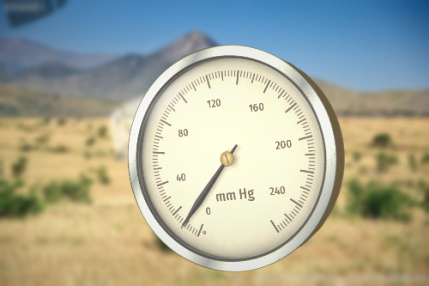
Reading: 10 mmHg
